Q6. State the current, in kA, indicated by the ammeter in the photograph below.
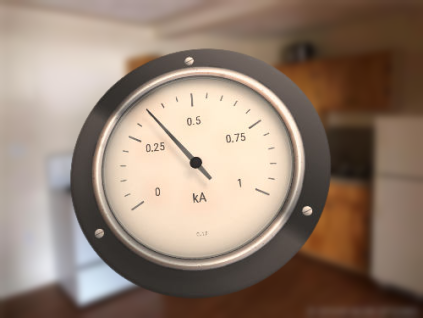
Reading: 0.35 kA
